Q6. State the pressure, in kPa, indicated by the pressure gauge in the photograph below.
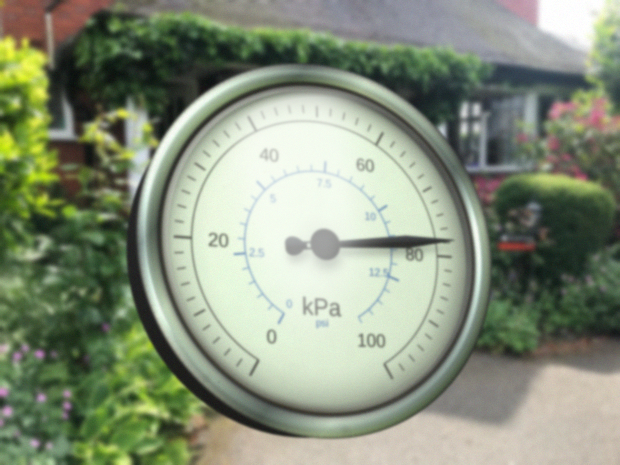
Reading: 78 kPa
